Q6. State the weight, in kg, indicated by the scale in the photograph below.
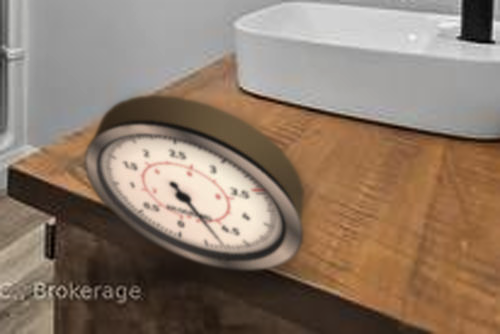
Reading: 4.75 kg
